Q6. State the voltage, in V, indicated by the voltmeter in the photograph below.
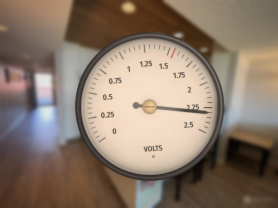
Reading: 2.3 V
